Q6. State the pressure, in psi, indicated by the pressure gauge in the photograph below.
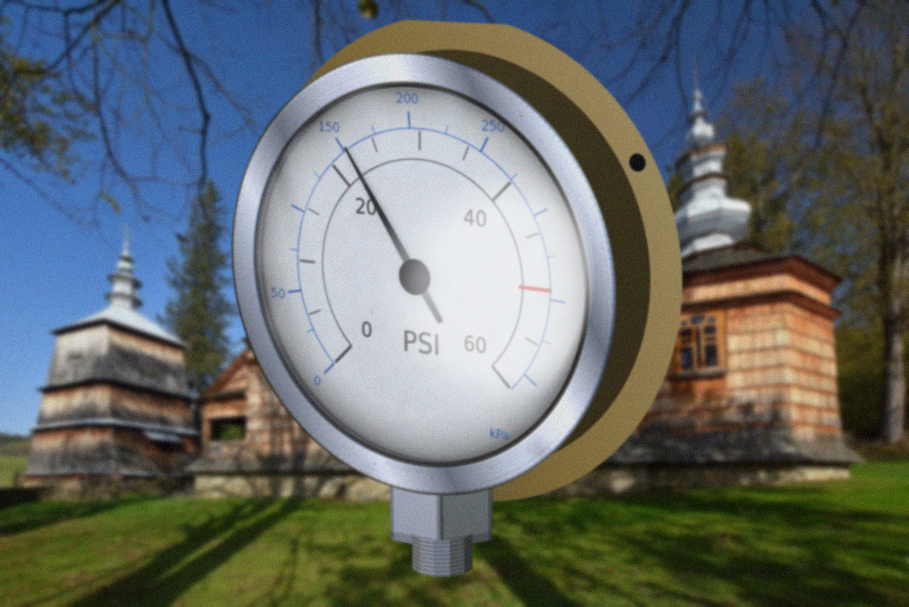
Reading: 22.5 psi
